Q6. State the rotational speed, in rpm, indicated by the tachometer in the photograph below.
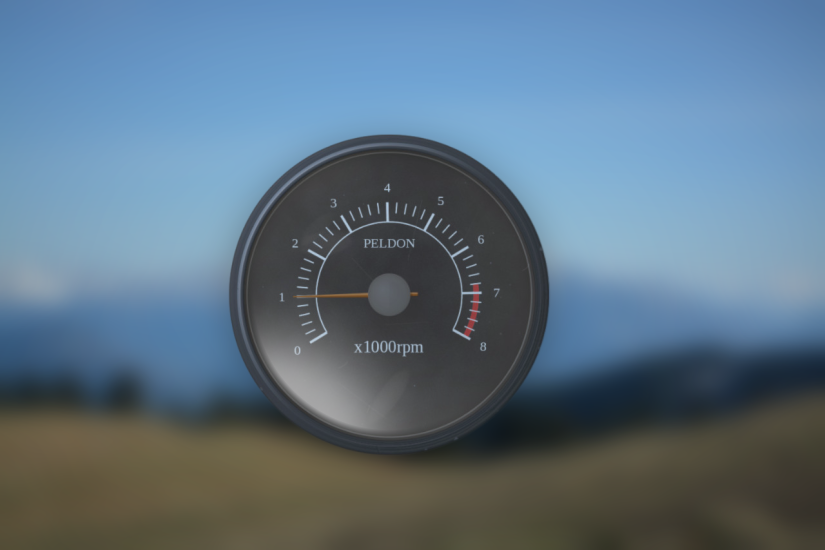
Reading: 1000 rpm
